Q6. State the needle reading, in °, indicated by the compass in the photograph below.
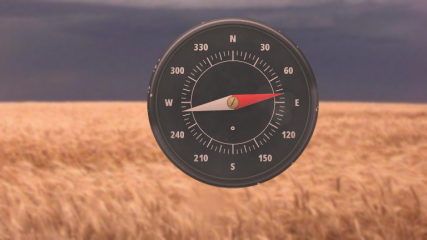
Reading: 80 °
